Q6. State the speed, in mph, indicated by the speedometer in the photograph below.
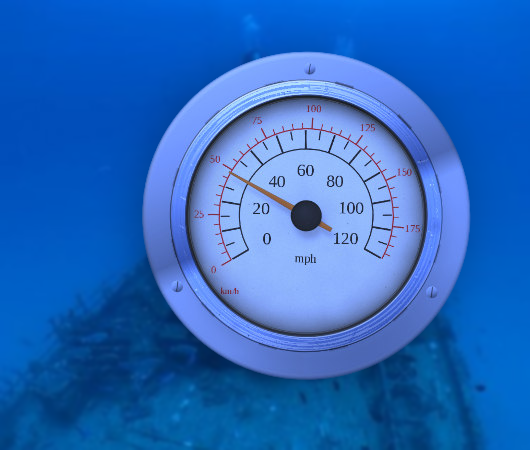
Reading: 30 mph
